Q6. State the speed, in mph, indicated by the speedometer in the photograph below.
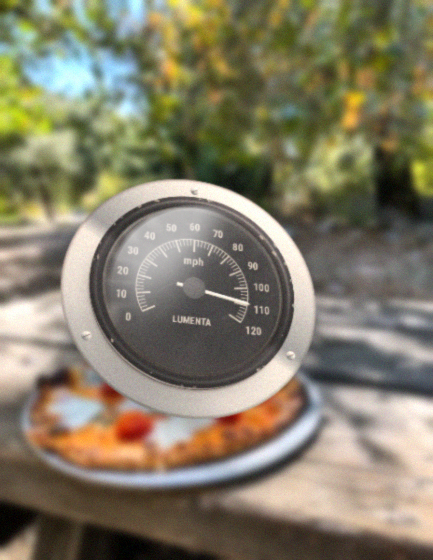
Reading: 110 mph
